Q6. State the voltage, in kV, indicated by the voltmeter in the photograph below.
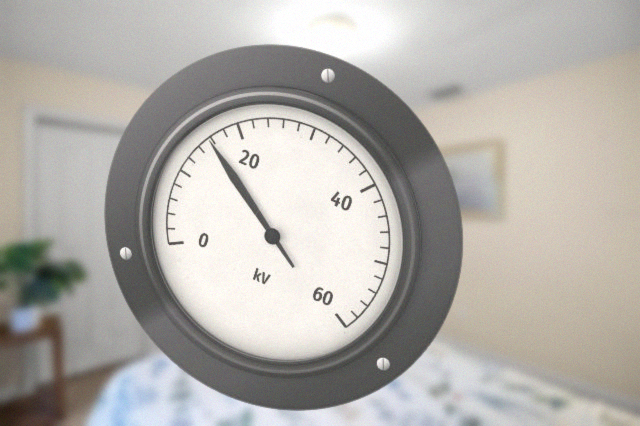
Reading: 16 kV
